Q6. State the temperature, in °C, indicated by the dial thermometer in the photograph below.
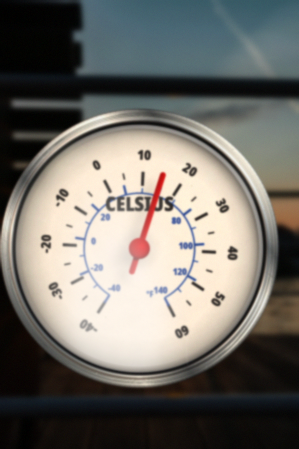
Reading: 15 °C
